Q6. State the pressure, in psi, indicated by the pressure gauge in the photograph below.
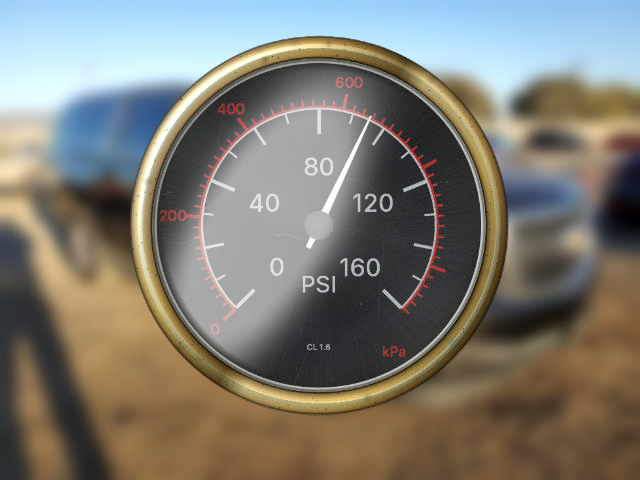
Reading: 95 psi
